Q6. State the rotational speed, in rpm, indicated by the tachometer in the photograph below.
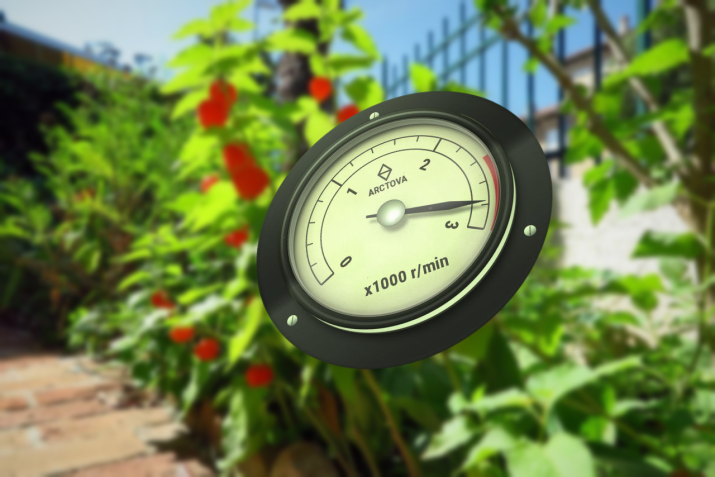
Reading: 2800 rpm
